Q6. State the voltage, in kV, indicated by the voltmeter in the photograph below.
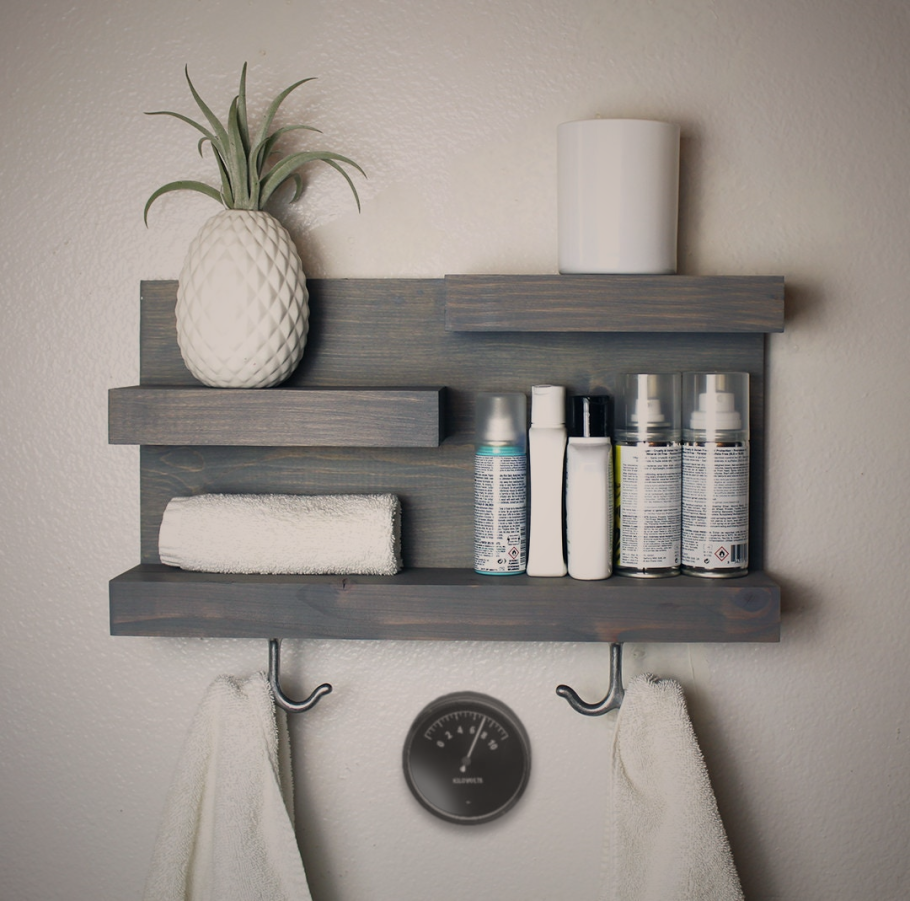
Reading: 7 kV
